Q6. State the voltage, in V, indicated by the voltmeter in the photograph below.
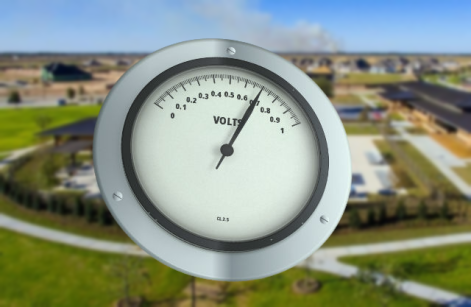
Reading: 0.7 V
